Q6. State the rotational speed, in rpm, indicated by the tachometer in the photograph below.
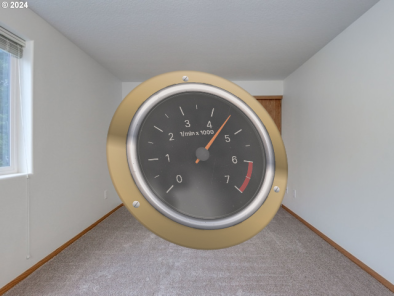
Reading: 4500 rpm
